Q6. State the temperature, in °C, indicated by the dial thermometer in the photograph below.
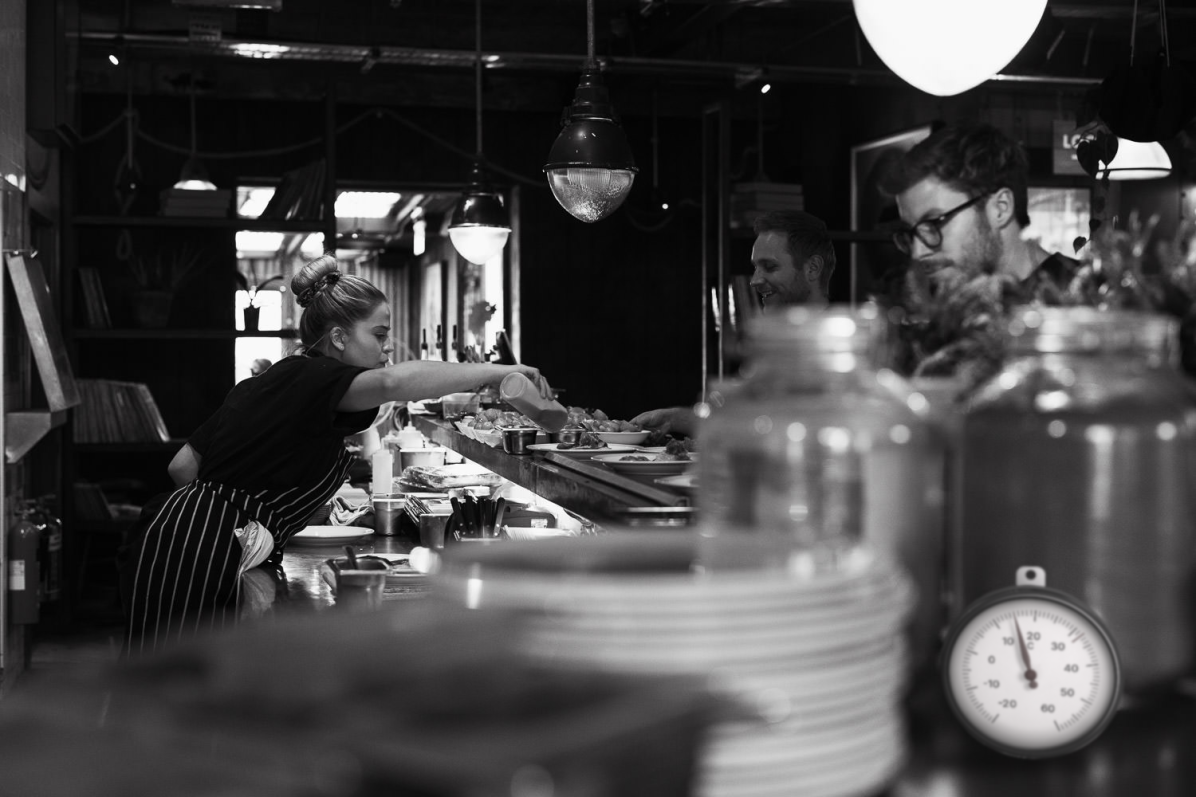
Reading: 15 °C
